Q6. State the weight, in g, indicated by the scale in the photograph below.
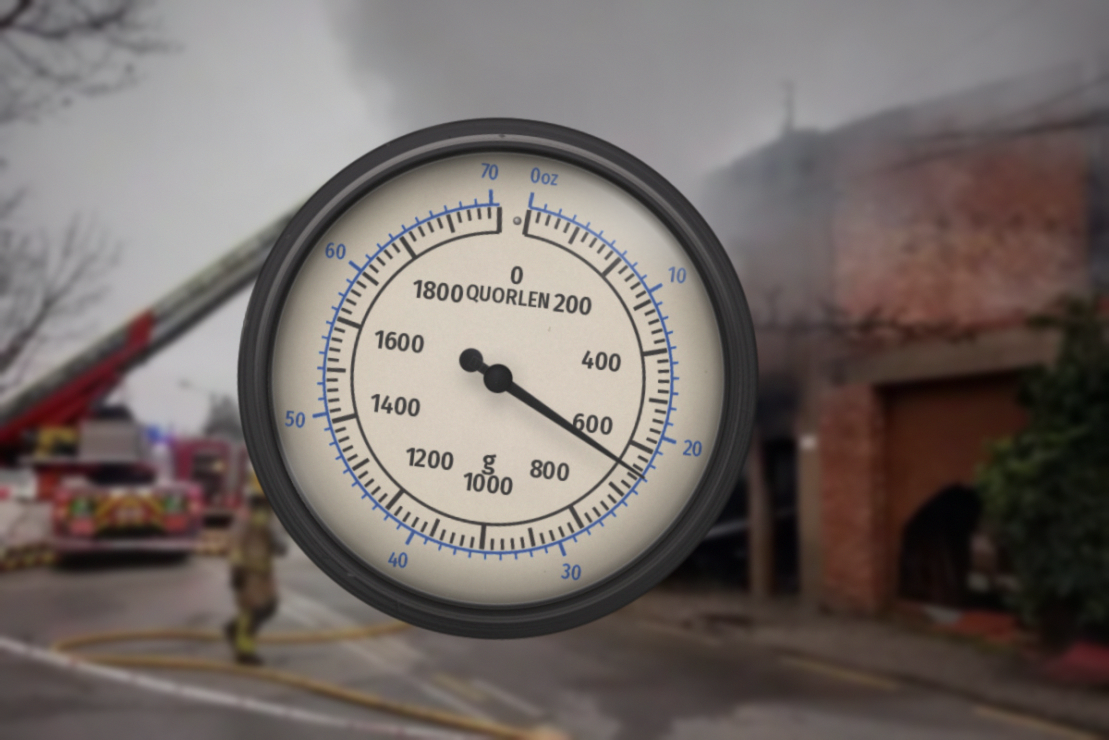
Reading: 650 g
